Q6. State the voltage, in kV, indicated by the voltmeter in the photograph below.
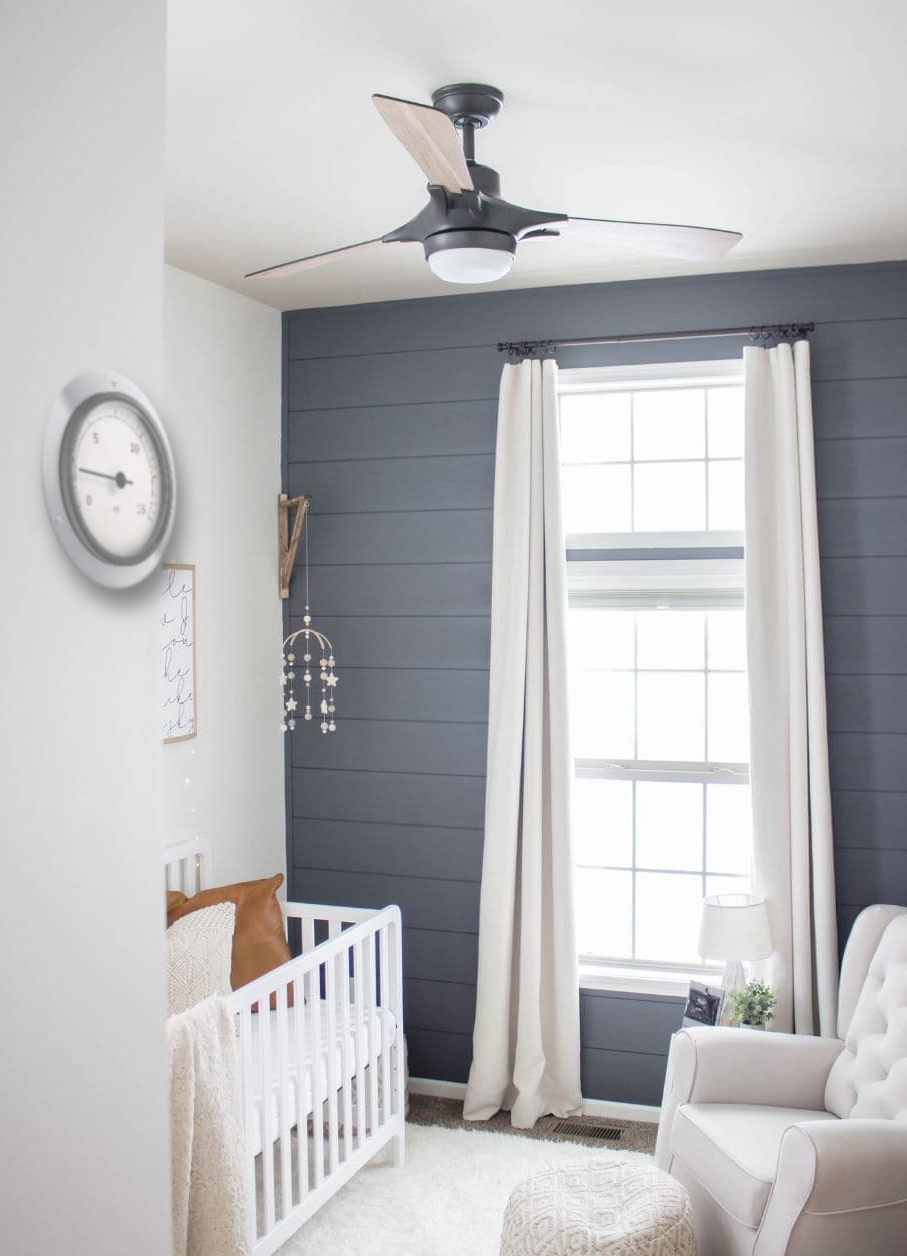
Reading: 2 kV
